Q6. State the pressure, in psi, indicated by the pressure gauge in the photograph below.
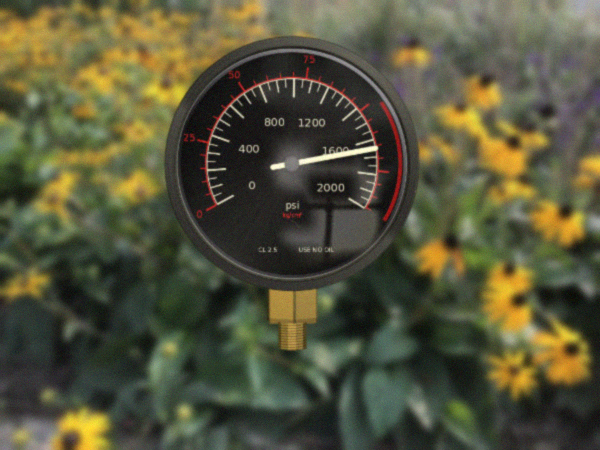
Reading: 1650 psi
